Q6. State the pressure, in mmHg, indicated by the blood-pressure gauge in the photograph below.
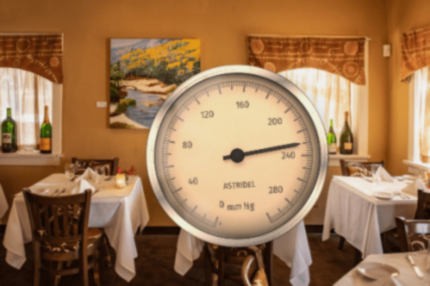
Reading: 230 mmHg
